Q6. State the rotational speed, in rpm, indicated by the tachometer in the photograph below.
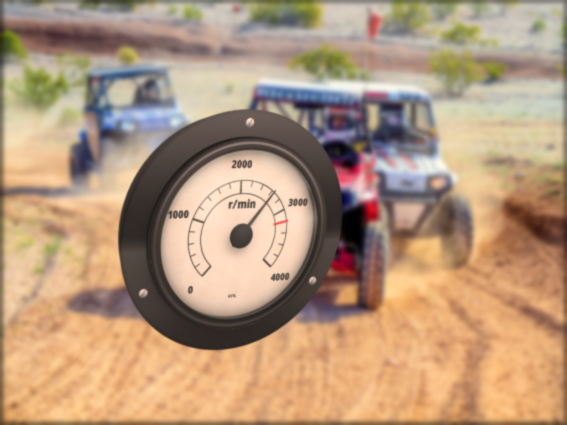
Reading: 2600 rpm
